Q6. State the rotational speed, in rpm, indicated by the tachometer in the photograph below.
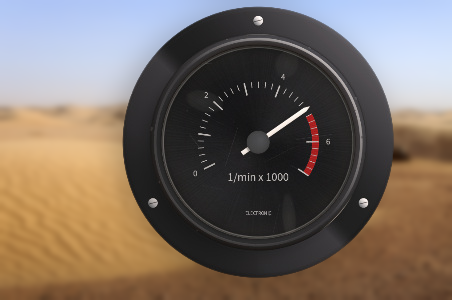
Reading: 5000 rpm
